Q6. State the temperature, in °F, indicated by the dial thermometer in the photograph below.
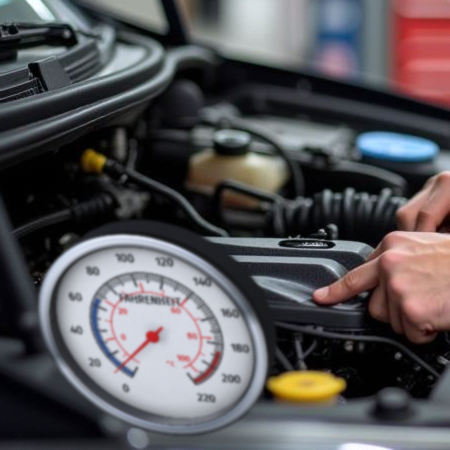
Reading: 10 °F
